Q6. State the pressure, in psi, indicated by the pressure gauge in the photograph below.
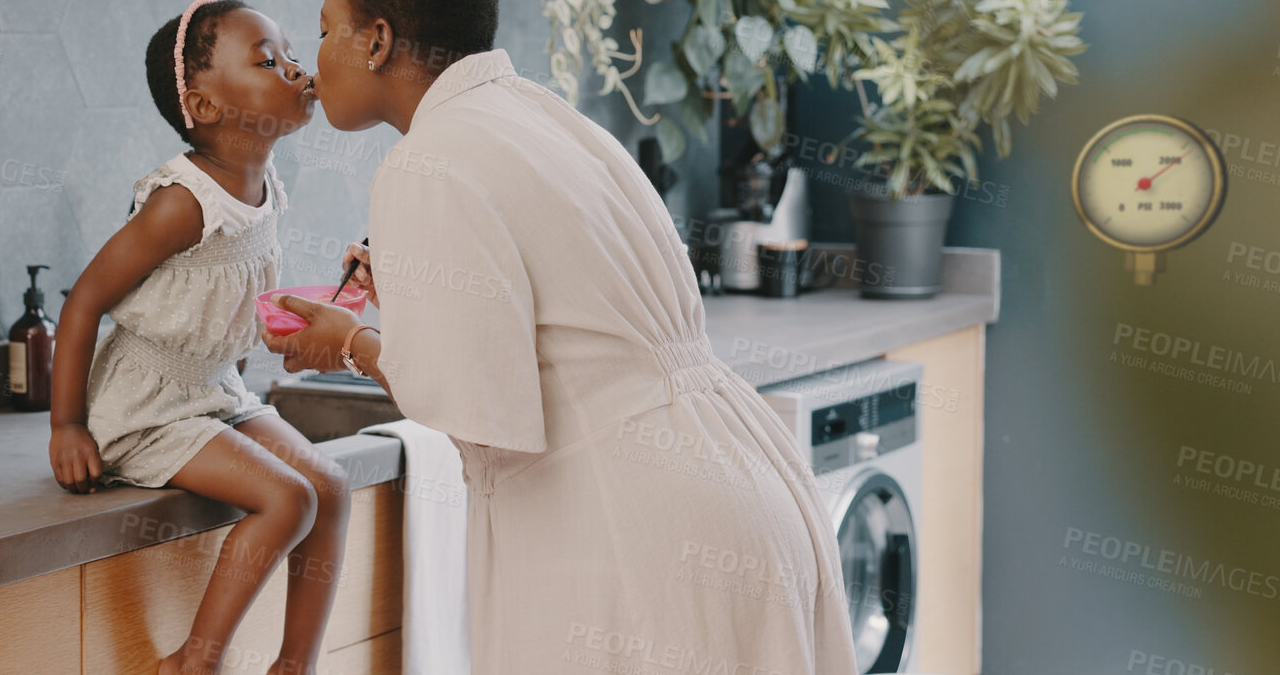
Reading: 2100 psi
